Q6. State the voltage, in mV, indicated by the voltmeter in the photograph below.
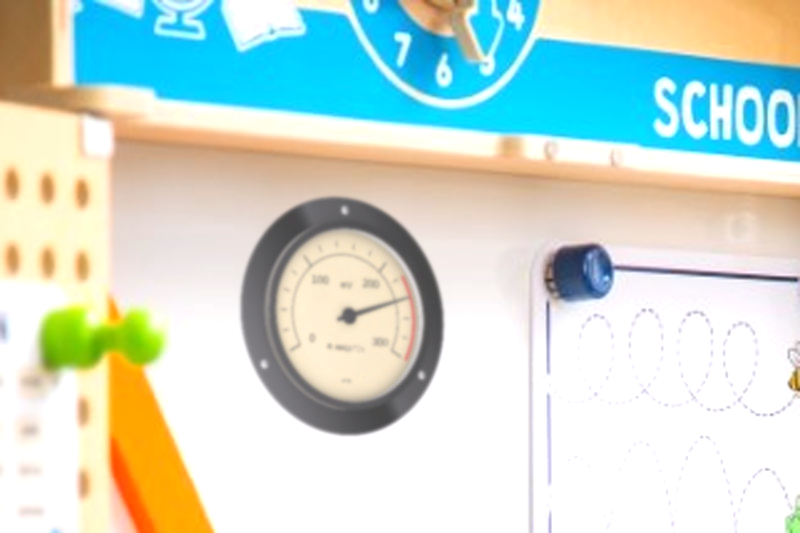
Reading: 240 mV
